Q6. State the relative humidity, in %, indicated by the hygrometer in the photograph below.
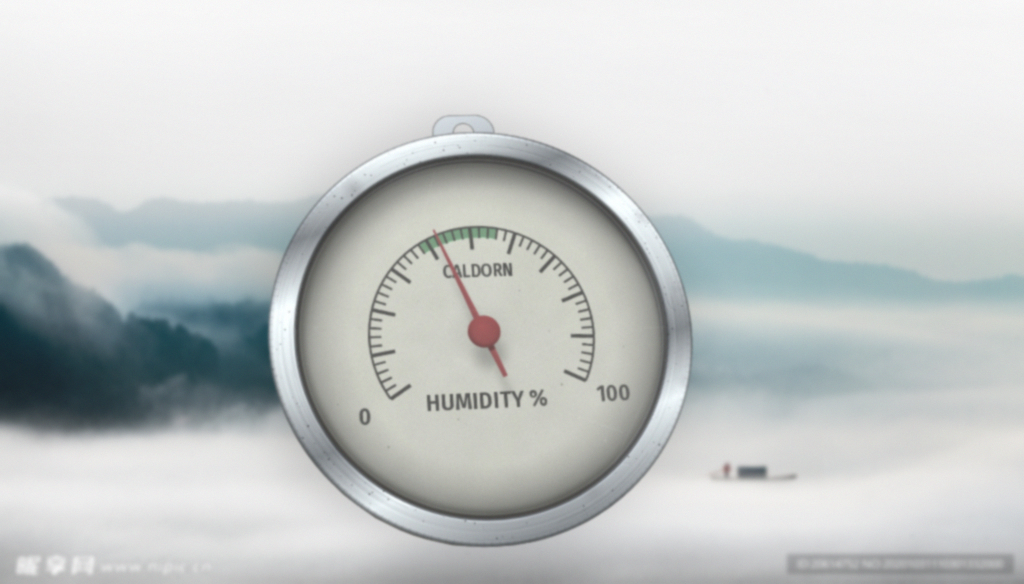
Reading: 42 %
